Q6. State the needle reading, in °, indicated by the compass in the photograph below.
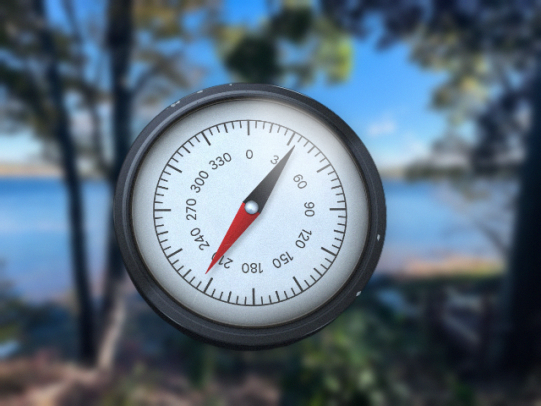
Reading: 215 °
